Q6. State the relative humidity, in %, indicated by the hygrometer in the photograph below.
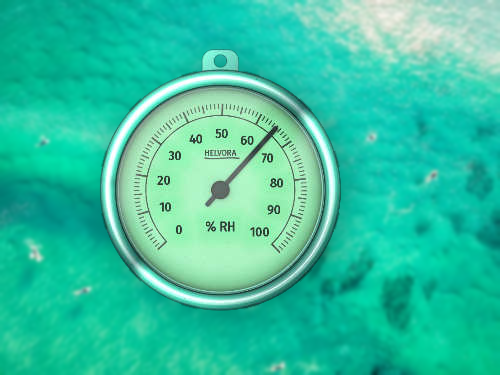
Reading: 65 %
